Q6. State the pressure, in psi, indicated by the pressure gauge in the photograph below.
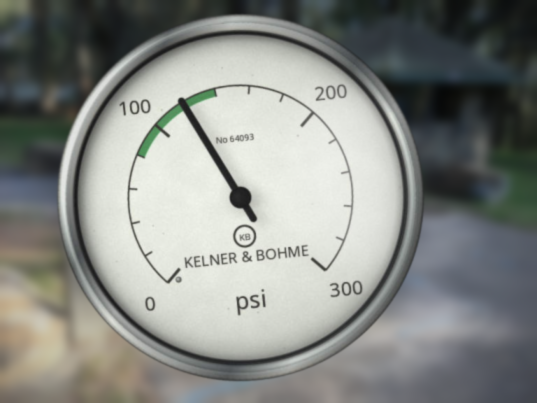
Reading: 120 psi
